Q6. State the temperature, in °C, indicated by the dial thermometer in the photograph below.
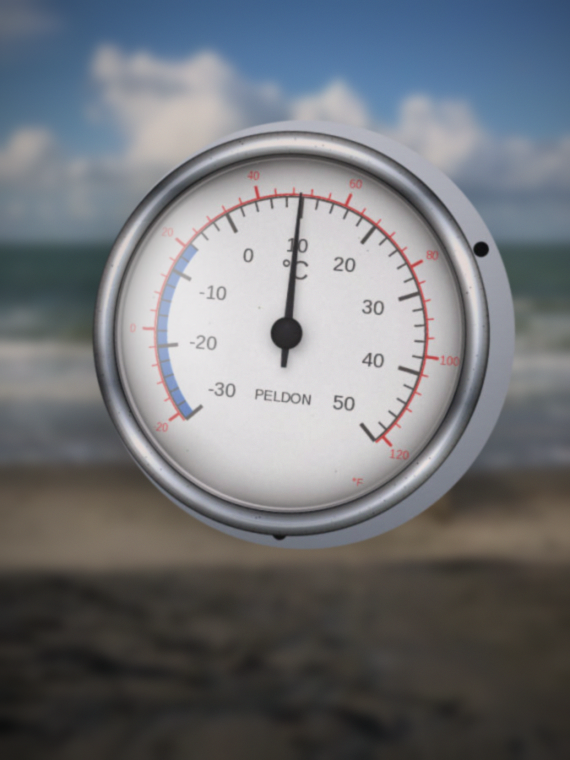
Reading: 10 °C
